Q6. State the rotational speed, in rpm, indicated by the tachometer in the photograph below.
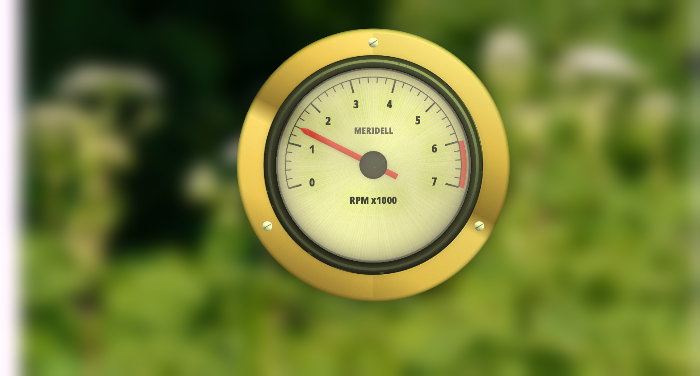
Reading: 1400 rpm
